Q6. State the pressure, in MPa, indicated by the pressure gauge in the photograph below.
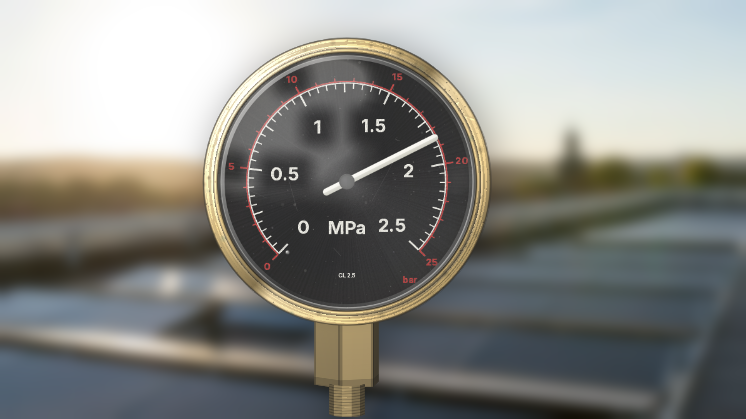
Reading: 1.85 MPa
